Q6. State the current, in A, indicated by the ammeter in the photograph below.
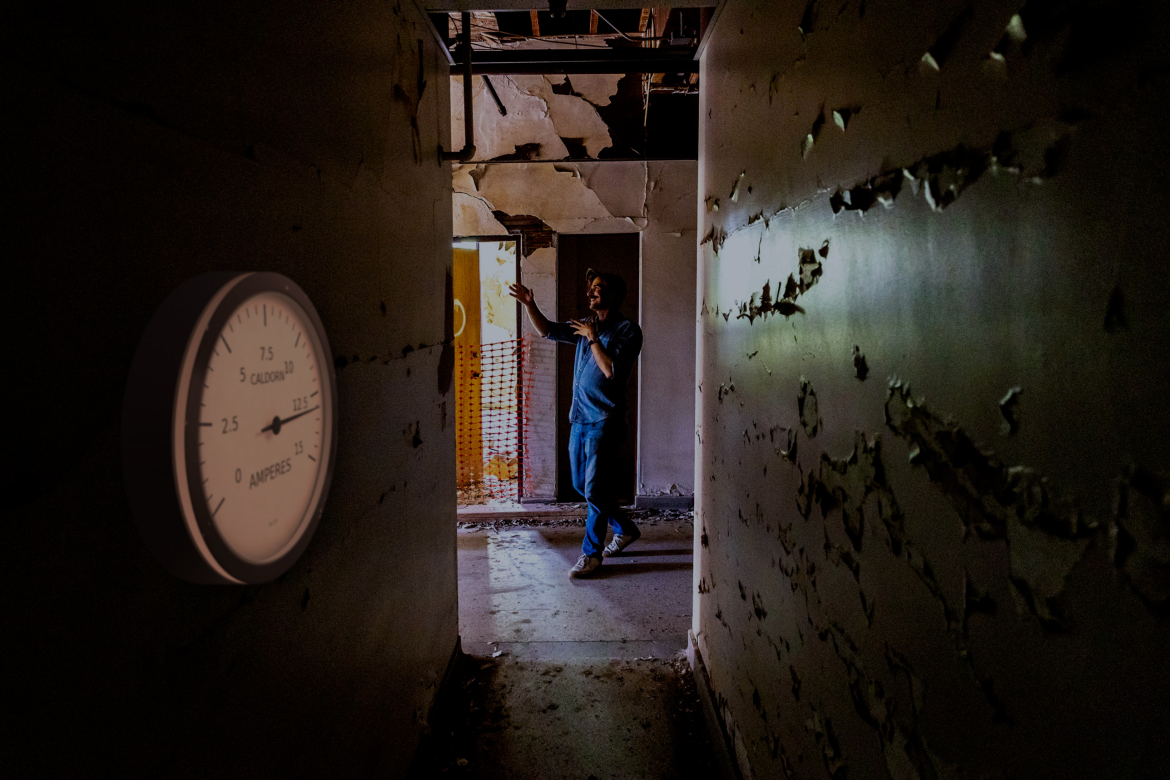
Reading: 13 A
